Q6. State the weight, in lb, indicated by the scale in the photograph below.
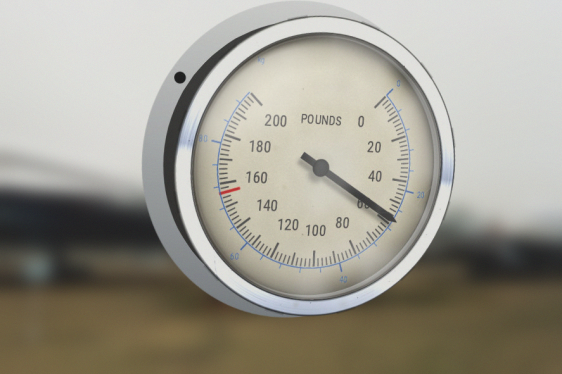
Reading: 58 lb
